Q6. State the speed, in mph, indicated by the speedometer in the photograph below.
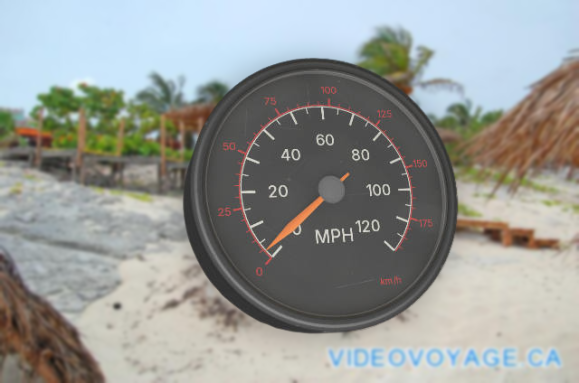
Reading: 2.5 mph
